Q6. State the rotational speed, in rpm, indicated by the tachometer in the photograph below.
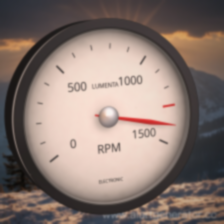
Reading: 1400 rpm
